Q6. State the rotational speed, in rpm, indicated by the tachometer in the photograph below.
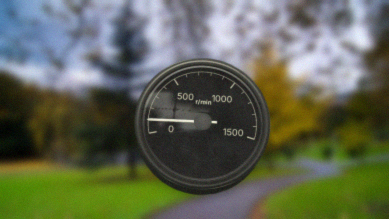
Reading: 100 rpm
